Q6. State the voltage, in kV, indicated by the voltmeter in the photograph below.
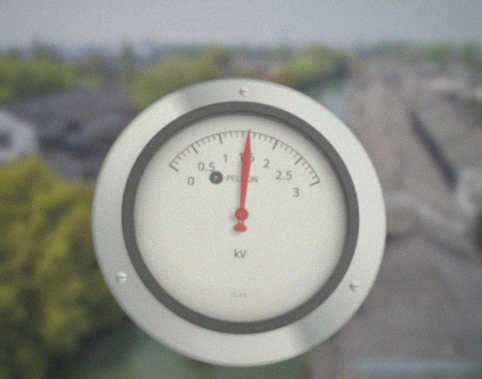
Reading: 1.5 kV
